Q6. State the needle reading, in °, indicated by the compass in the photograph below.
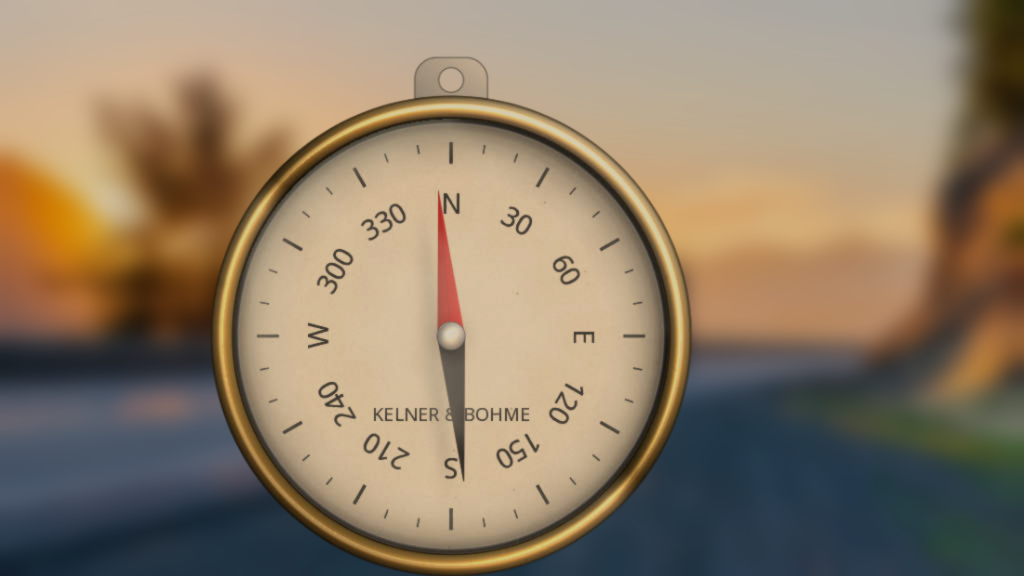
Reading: 355 °
